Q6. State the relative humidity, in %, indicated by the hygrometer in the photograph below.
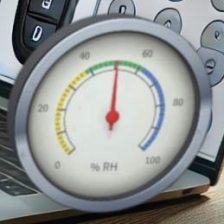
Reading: 50 %
